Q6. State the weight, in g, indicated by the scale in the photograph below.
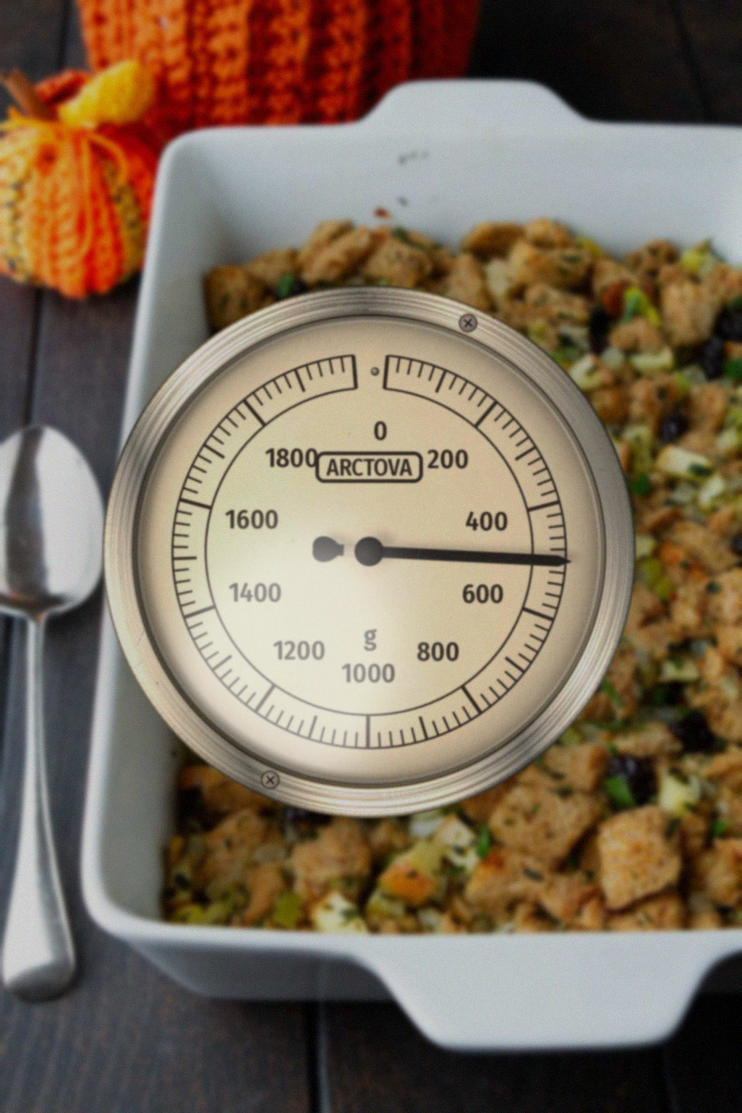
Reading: 500 g
